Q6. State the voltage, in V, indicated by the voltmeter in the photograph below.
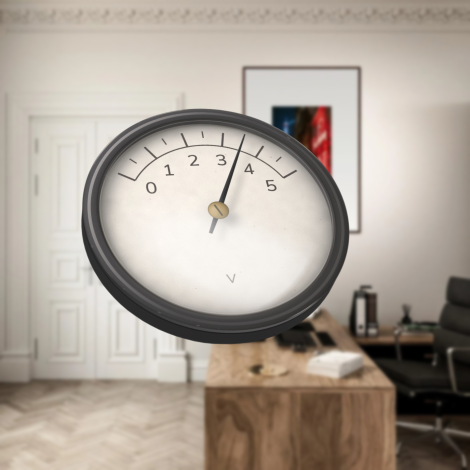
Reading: 3.5 V
